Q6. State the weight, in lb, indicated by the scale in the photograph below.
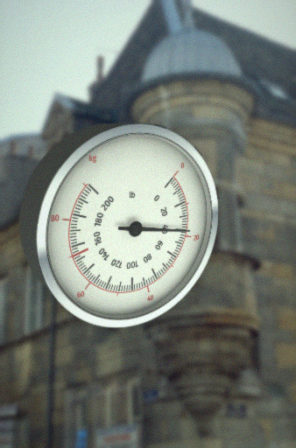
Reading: 40 lb
